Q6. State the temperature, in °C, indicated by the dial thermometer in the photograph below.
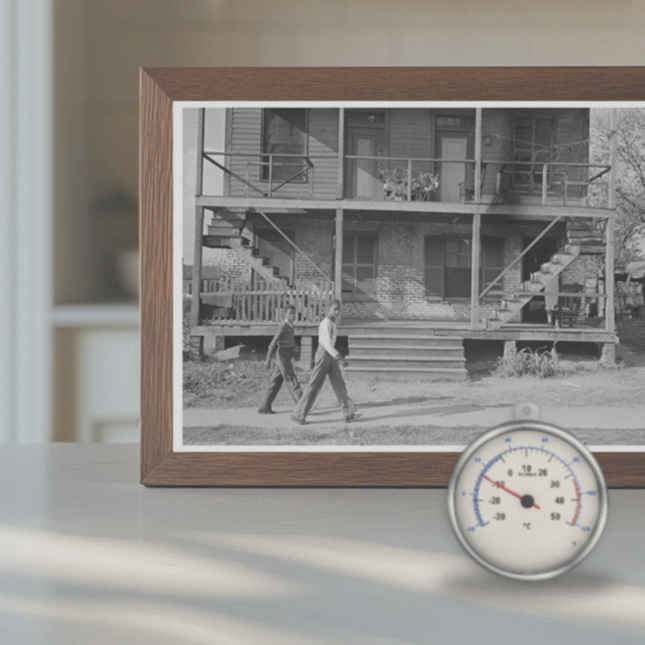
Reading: -10 °C
